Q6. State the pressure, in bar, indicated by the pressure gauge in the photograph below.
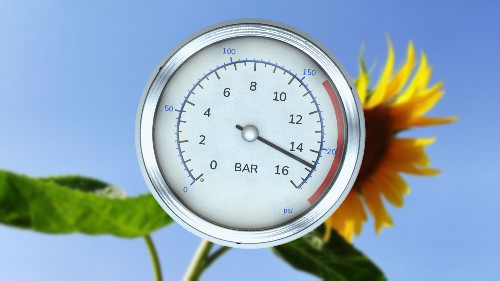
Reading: 14.75 bar
